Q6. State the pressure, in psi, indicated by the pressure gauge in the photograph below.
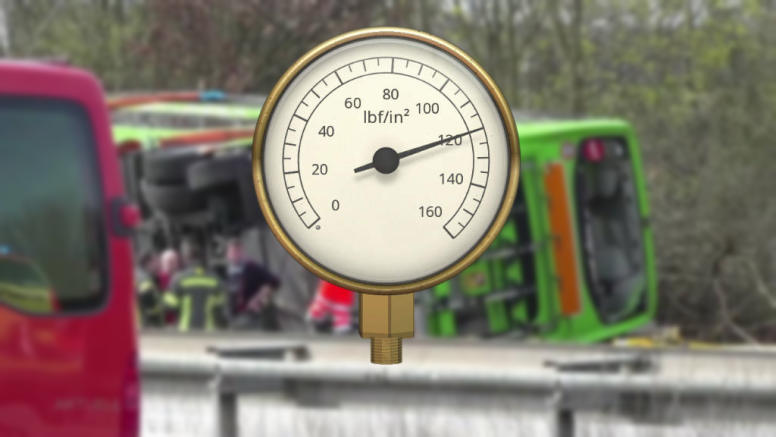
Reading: 120 psi
